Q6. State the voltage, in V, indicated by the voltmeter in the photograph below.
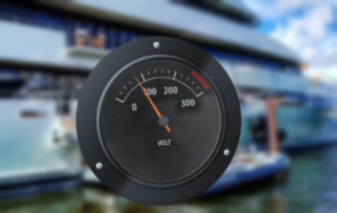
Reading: 80 V
